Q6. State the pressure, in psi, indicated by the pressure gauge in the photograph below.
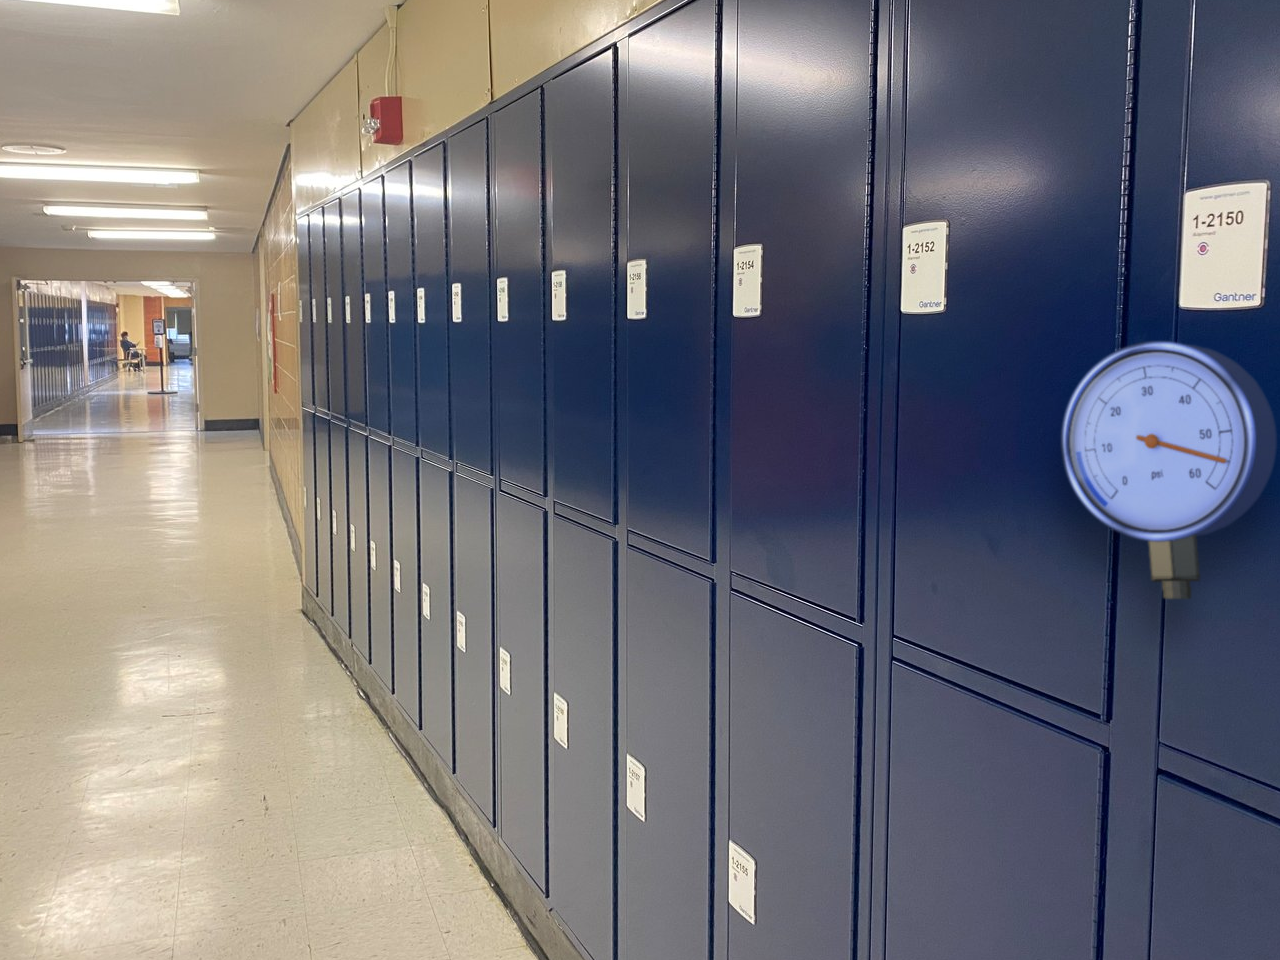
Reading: 55 psi
